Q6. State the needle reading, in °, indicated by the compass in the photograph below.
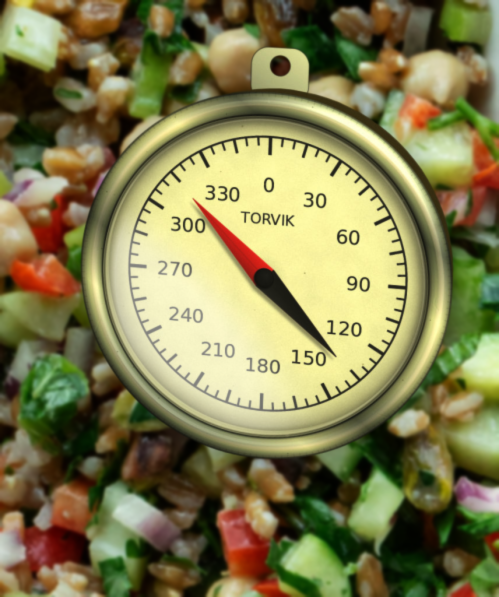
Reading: 315 °
